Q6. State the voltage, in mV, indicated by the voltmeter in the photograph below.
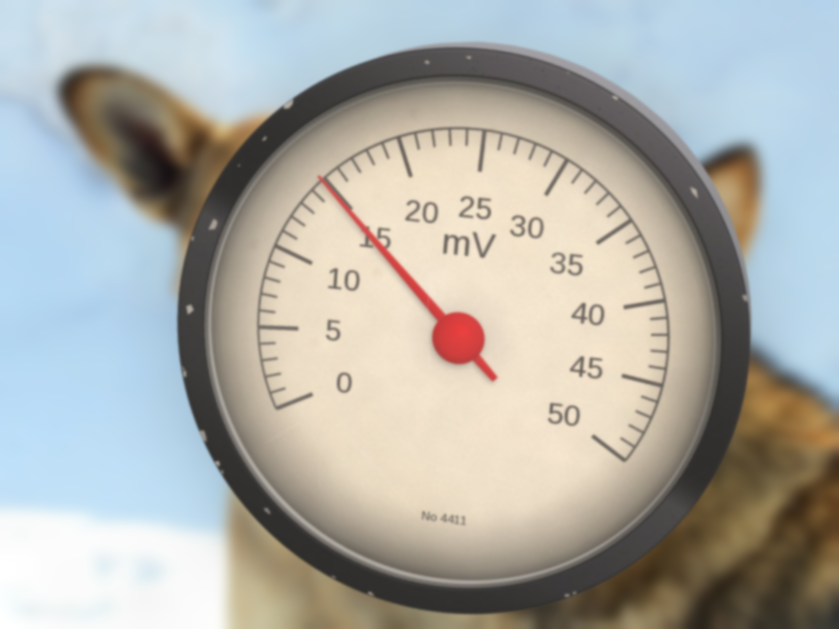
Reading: 15 mV
